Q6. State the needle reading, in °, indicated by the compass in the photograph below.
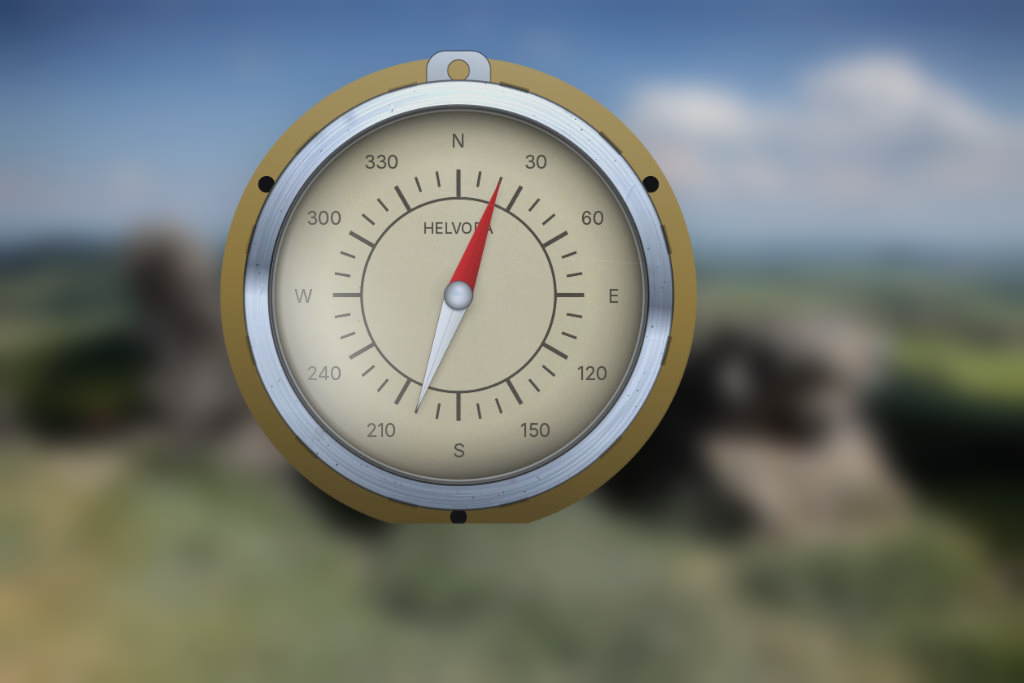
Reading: 20 °
